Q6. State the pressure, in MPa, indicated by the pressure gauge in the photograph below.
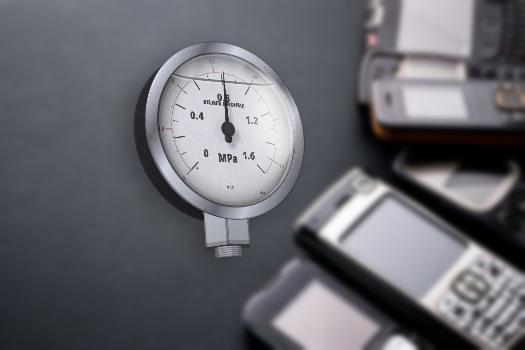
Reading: 0.8 MPa
